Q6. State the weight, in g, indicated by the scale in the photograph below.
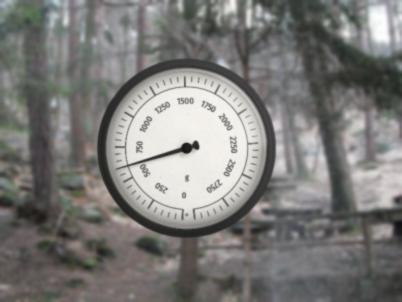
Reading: 600 g
